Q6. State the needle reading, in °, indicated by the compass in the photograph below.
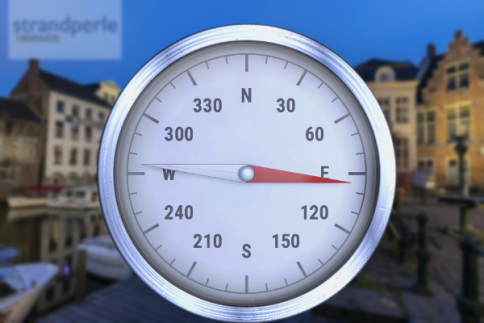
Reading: 95 °
